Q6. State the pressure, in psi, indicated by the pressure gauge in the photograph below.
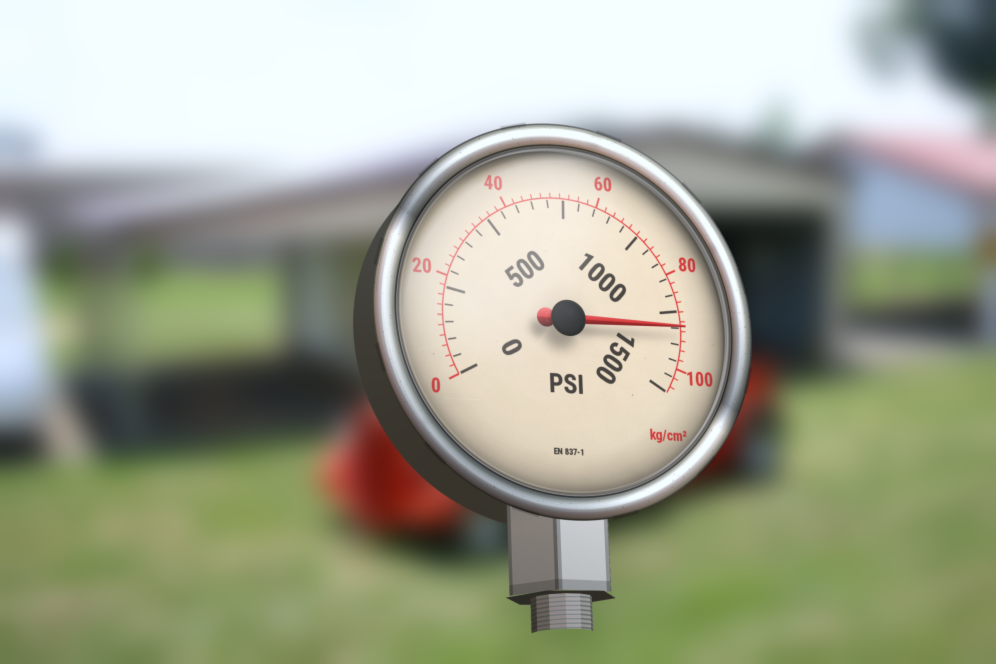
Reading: 1300 psi
